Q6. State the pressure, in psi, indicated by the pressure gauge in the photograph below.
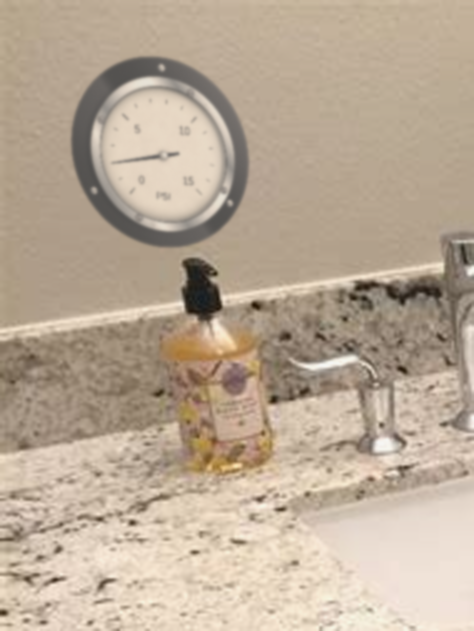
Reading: 2 psi
